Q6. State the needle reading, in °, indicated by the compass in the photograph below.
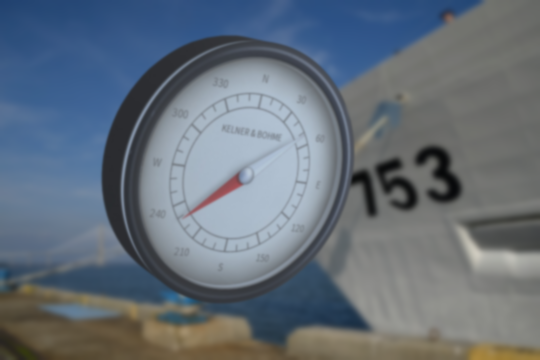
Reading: 230 °
